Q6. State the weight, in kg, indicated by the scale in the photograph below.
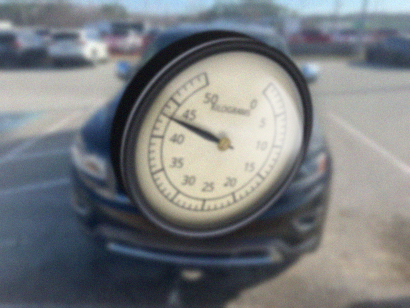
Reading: 43 kg
